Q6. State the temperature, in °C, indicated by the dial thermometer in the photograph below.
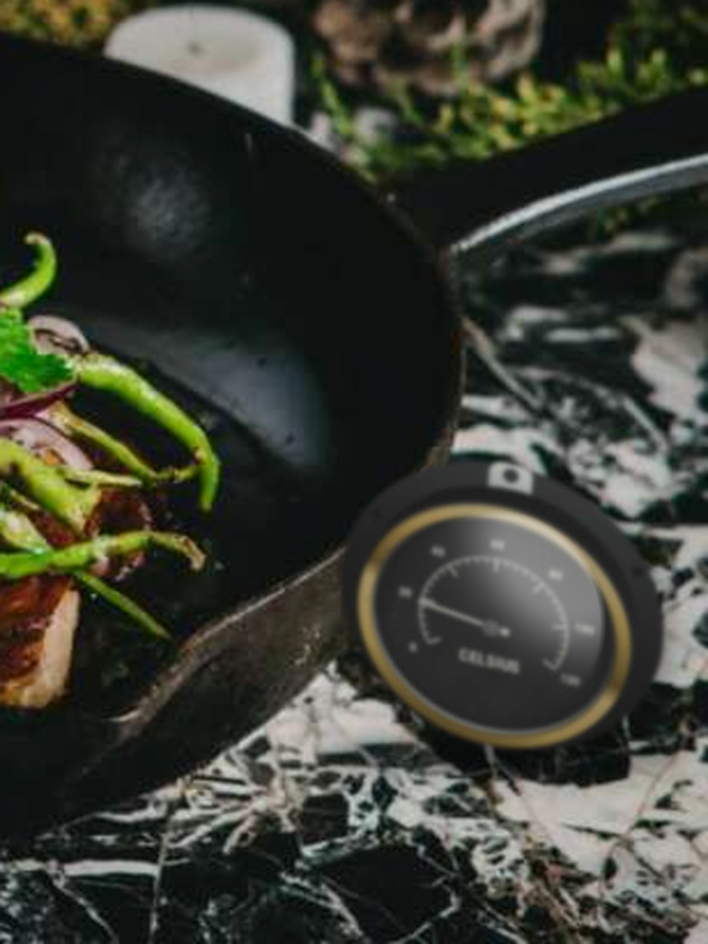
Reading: 20 °C
